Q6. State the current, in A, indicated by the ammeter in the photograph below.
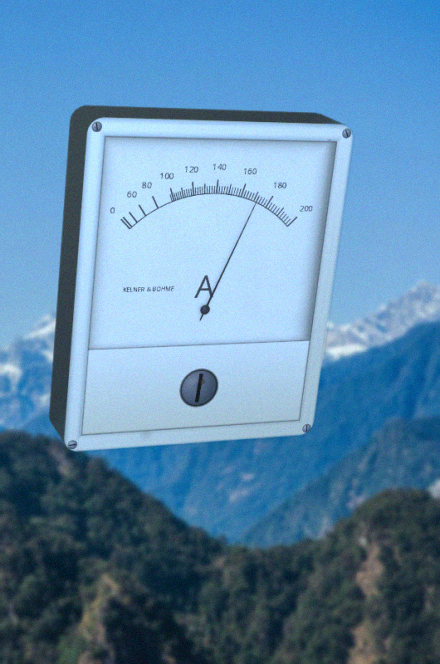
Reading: 170 A
